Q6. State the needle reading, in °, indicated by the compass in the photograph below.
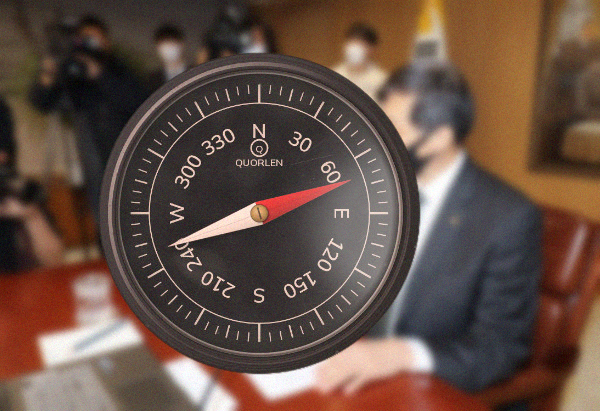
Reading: 70 °
